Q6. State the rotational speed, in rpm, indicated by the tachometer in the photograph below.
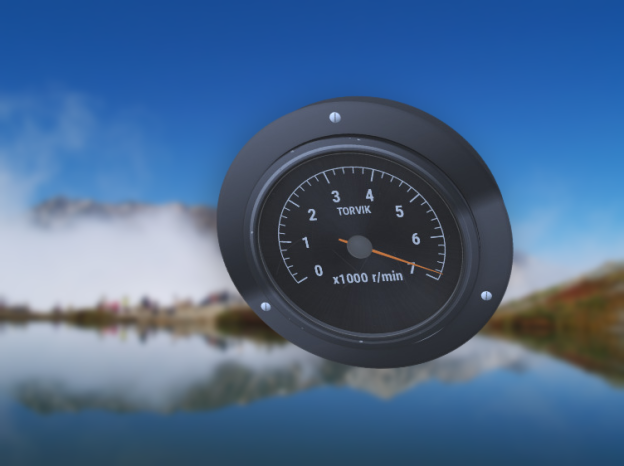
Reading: 6800 rpm
